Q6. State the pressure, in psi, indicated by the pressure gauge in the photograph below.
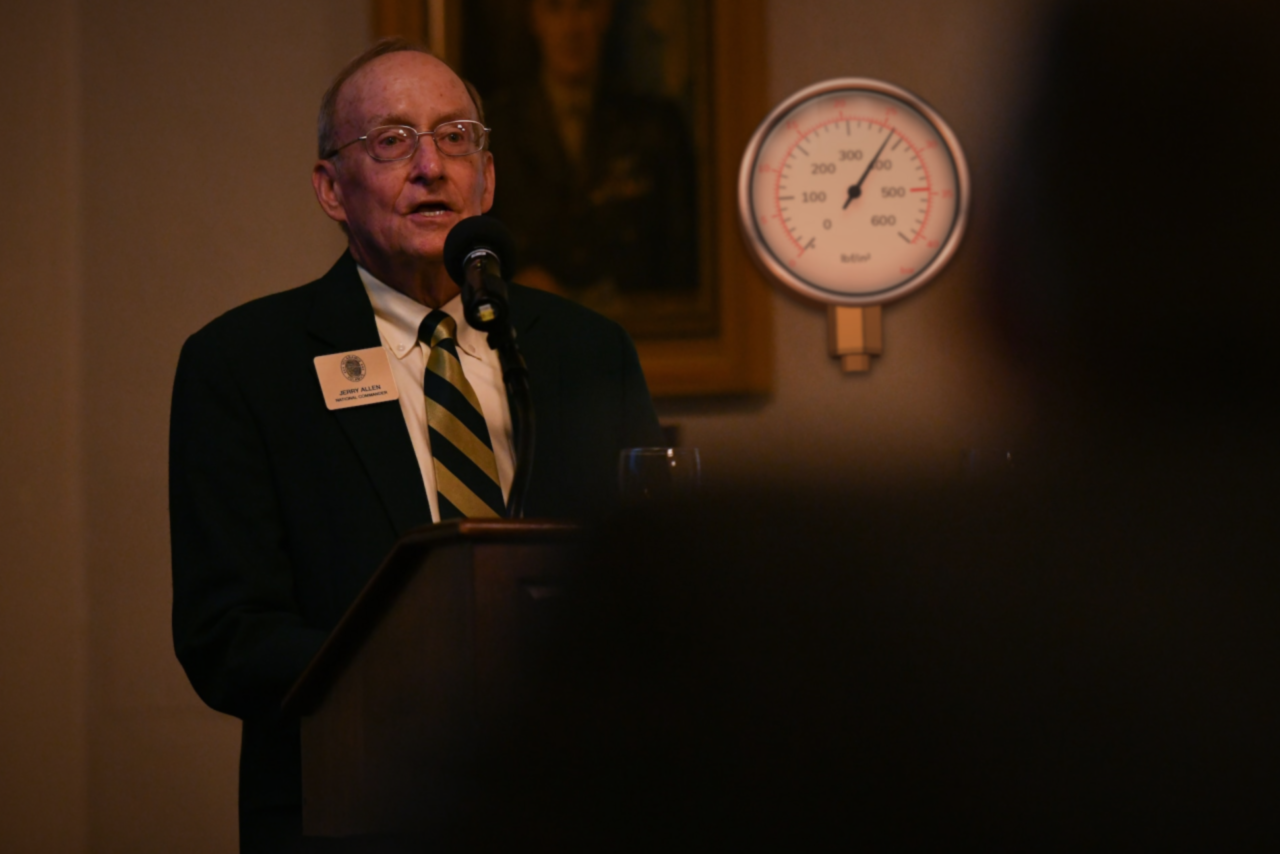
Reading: 380 psi
